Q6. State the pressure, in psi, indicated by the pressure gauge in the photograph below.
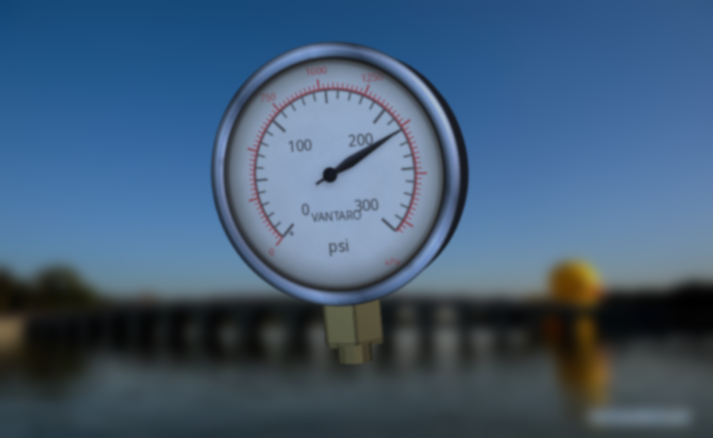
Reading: 220 psi
